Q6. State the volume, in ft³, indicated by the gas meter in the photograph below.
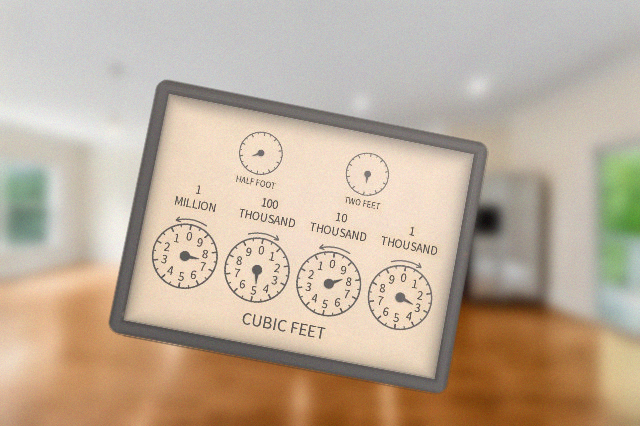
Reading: 748300 ft³
